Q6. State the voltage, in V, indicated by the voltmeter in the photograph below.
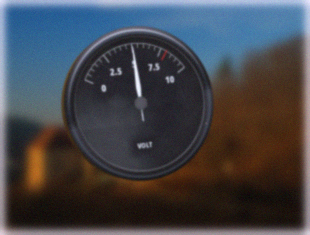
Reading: 5 V
